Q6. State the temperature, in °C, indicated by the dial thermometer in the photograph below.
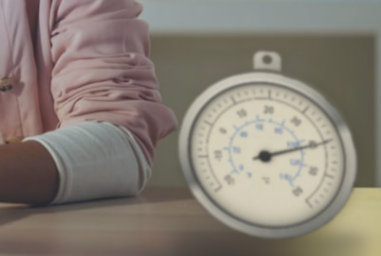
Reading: 40 °C
